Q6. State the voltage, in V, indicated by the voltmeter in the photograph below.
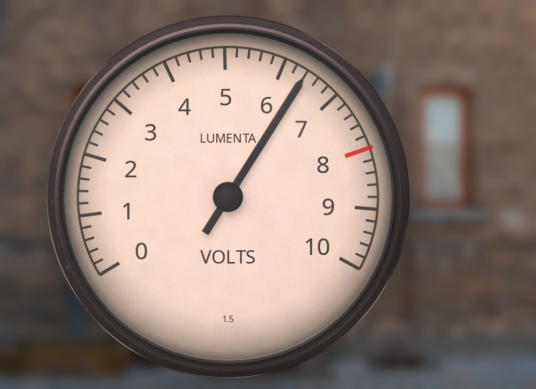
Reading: 6.4 V
